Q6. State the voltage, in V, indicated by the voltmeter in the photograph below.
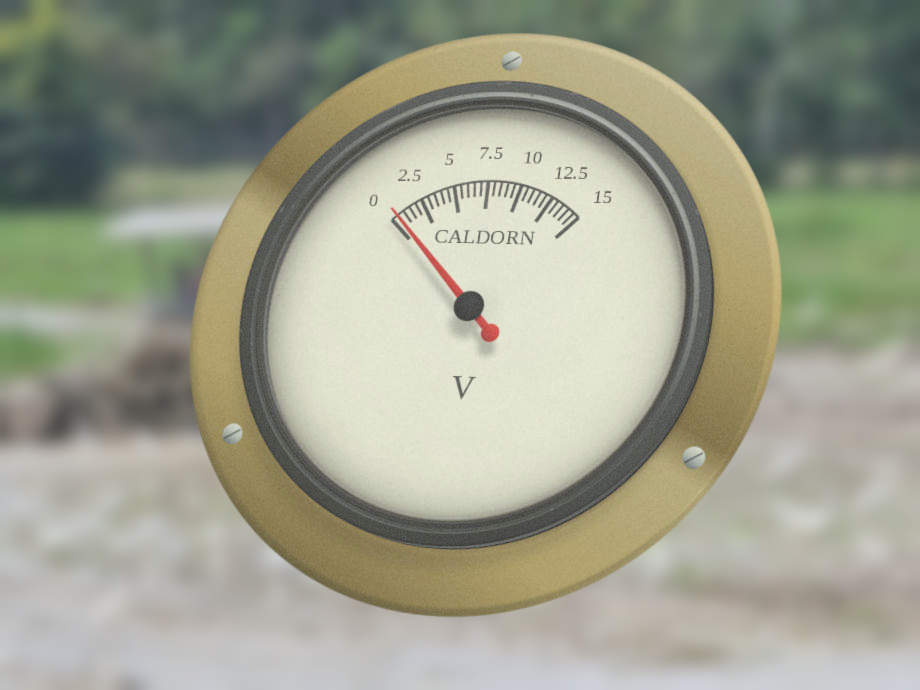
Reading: 0.5 V
